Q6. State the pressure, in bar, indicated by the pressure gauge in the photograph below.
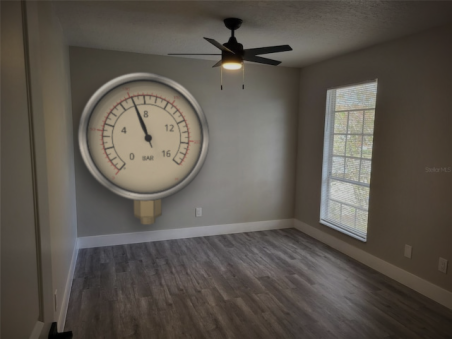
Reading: 7 bar
